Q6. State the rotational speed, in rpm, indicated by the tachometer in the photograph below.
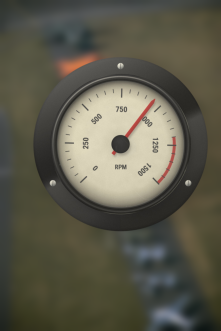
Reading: 950 rpm
